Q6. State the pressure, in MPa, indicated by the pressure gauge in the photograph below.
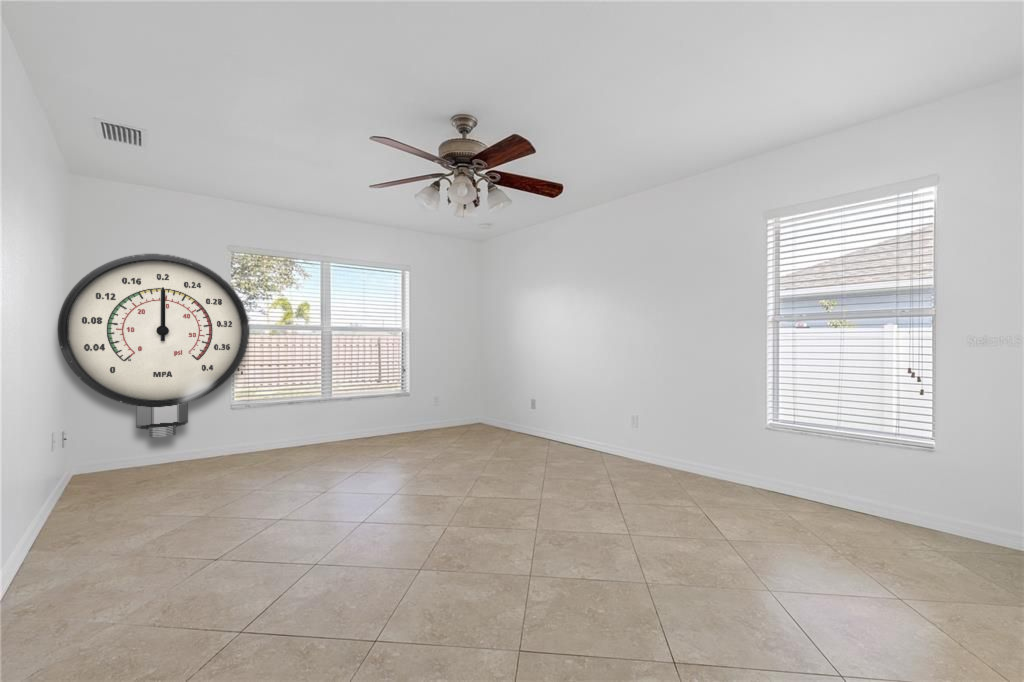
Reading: 0.2 MPa
